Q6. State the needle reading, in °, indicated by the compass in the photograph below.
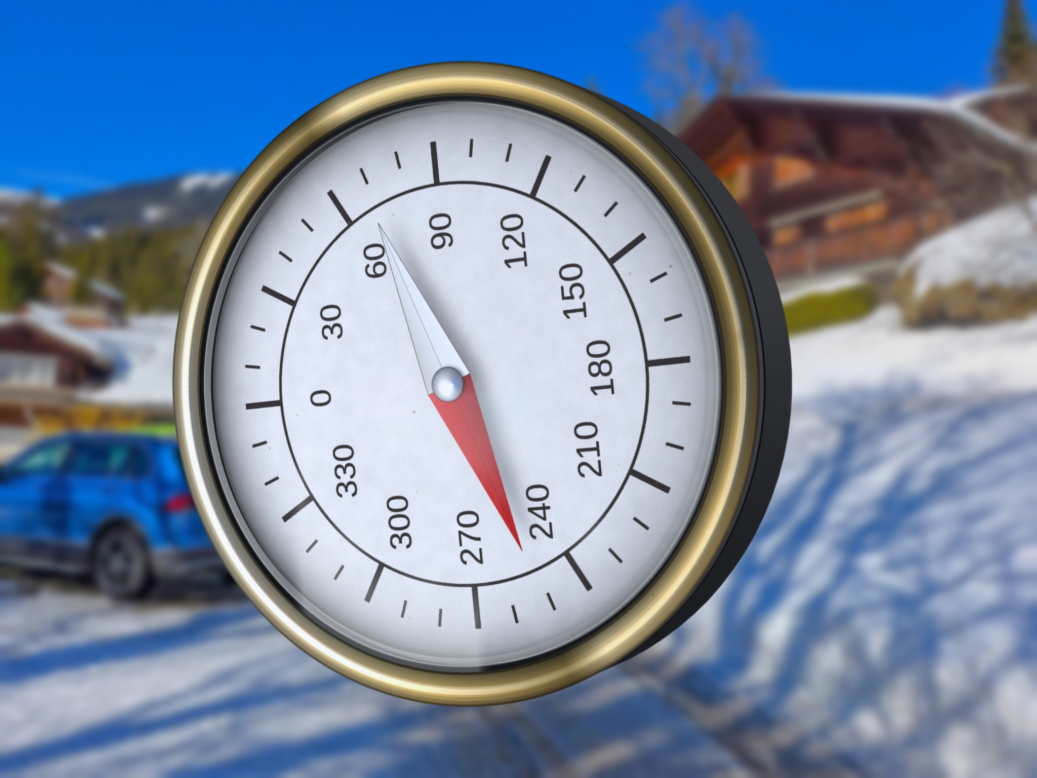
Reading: 250 °
